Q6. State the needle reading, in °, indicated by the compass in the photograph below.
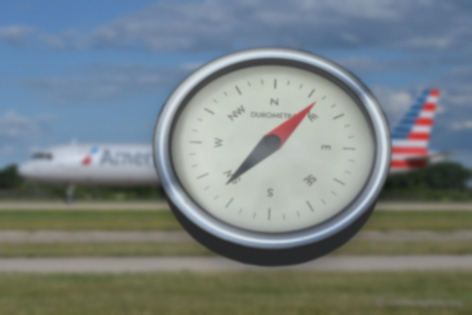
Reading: 40 °
